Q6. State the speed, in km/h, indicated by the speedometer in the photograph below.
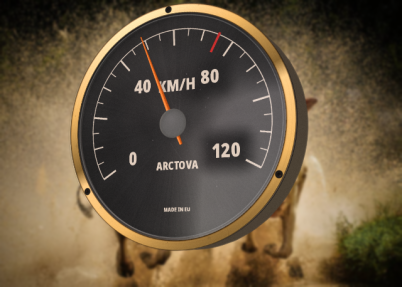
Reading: 50 km/h
